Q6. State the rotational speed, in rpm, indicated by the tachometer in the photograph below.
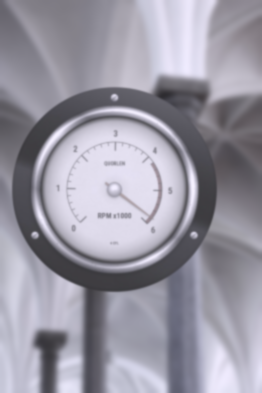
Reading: 5800 rpm
